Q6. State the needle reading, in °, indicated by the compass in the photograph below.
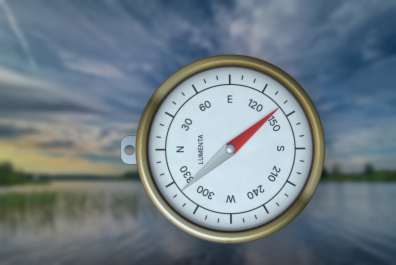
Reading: 140 °
